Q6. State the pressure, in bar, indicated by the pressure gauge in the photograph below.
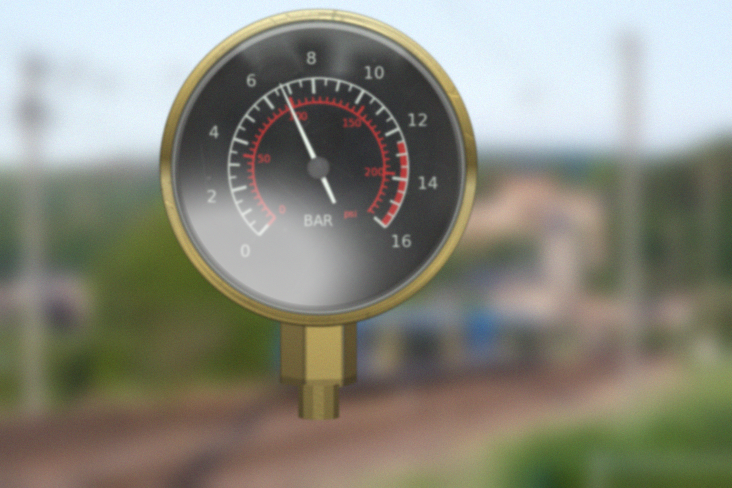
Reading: 6.75 bar
